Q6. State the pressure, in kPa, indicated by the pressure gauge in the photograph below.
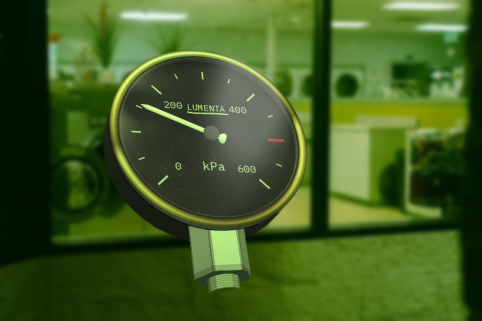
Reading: 150 kPa
